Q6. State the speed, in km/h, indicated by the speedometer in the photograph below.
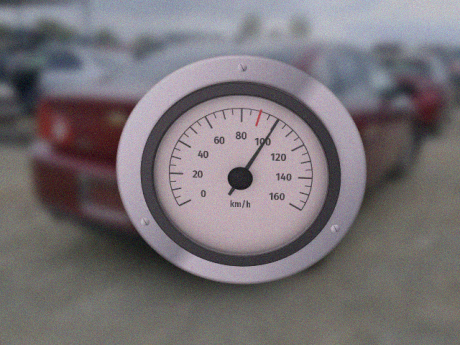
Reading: 100 km/h
